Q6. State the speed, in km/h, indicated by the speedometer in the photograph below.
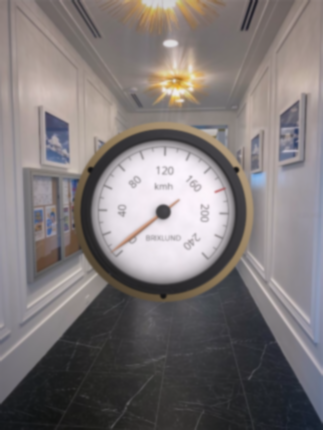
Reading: 5 km/h
